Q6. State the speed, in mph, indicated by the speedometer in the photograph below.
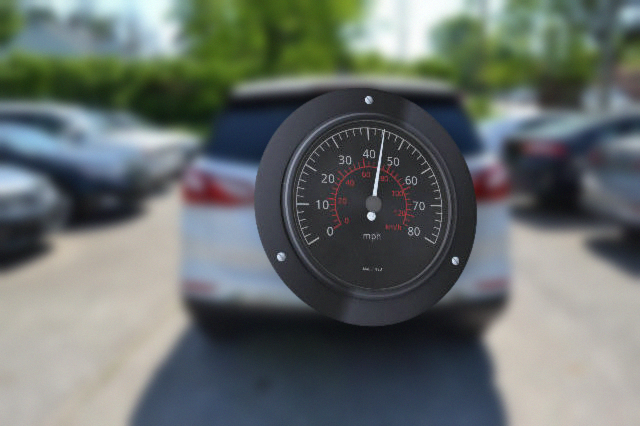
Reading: 44 mph
